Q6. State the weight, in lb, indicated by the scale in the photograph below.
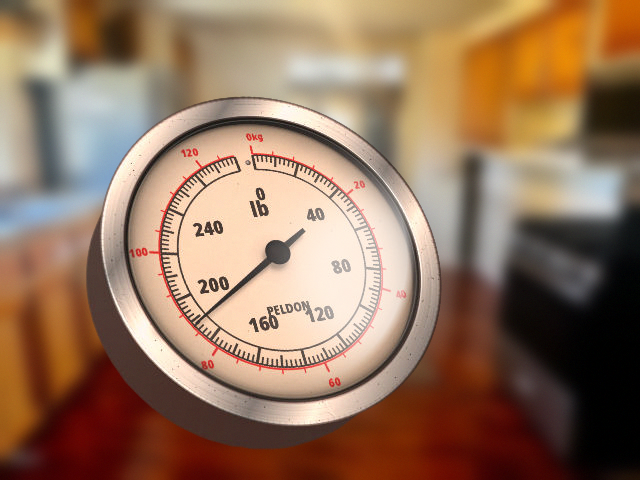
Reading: 188 lb
